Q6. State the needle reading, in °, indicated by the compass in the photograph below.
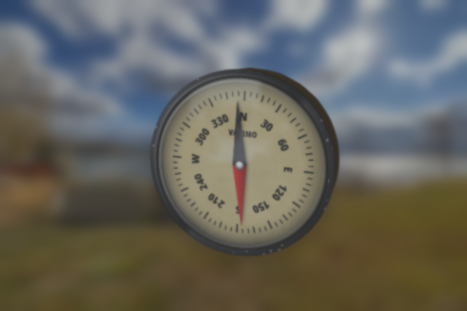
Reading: 175 °
